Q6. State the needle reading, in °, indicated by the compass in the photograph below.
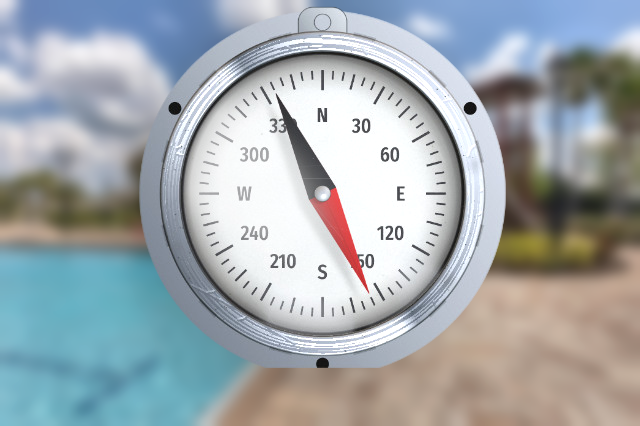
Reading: 155 °
